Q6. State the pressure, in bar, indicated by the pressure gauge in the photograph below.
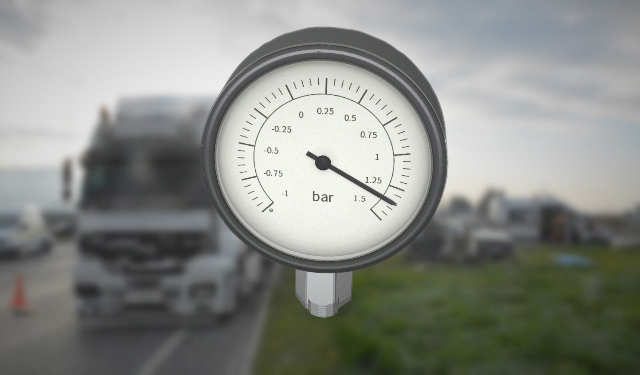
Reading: 1.35 bar
